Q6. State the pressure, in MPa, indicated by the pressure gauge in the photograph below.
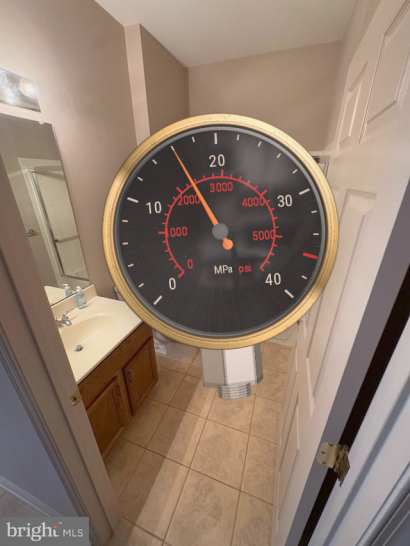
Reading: 16 MPa
